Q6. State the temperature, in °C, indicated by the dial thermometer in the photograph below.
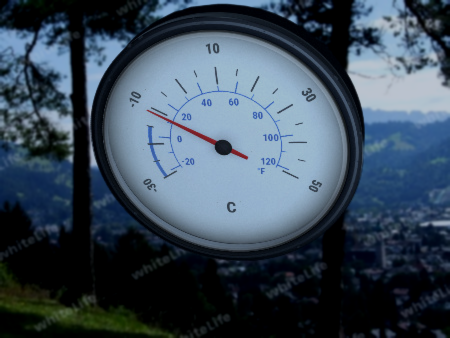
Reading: -10 °C
